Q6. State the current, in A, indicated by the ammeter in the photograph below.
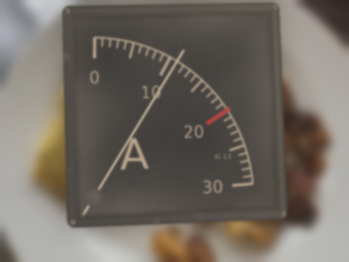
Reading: 11 A
